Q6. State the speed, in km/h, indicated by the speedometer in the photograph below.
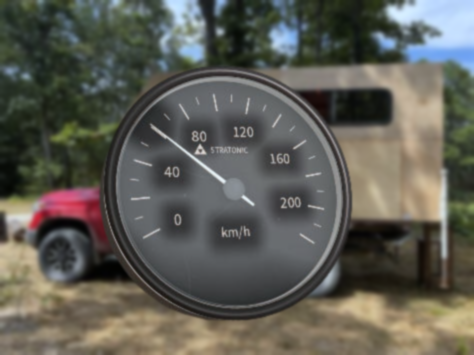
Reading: 60 km/h
